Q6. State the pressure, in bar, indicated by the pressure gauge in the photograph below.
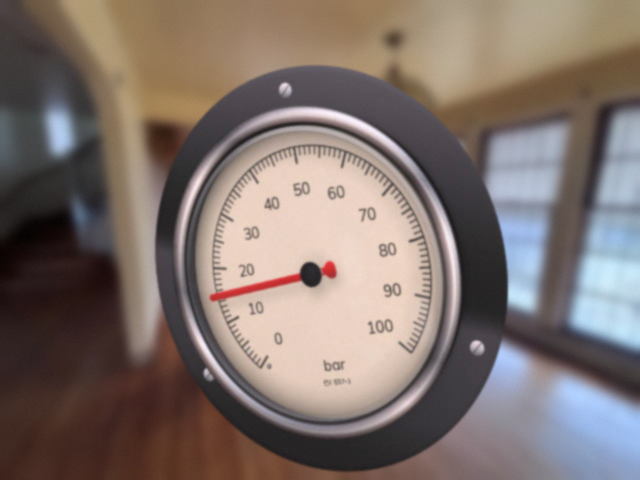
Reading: 15 bar
